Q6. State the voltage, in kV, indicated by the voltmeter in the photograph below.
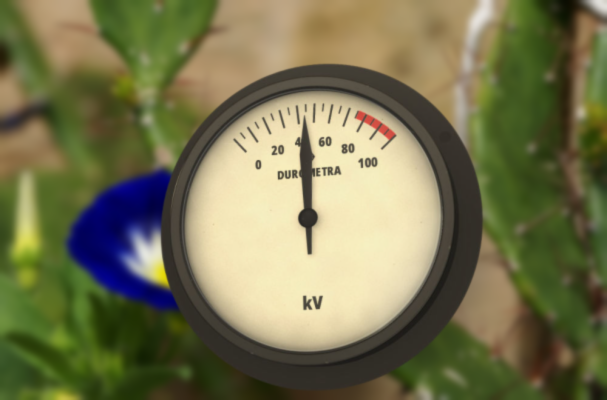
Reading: 45 kV
